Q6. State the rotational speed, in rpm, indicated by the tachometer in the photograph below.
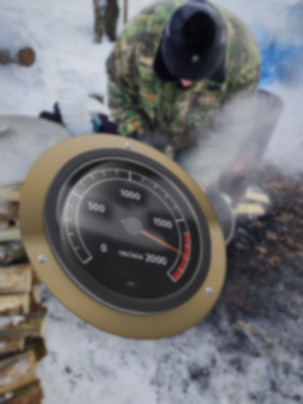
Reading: 1800 rpm
